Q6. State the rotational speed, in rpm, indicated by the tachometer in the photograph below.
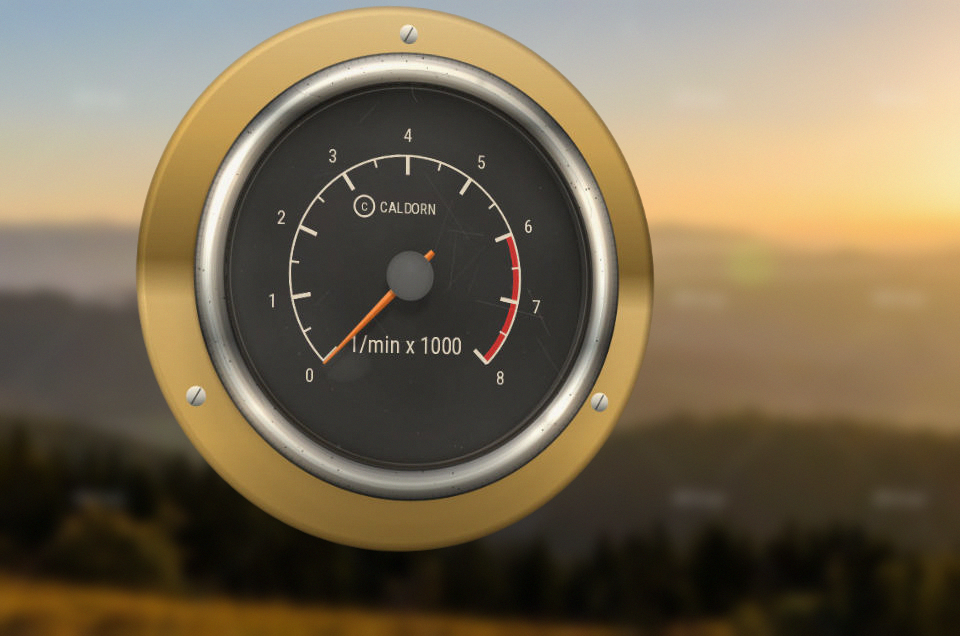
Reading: 0 rpm
